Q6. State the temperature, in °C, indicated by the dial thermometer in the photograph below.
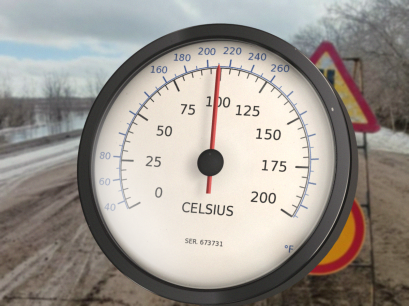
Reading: 100 °C
